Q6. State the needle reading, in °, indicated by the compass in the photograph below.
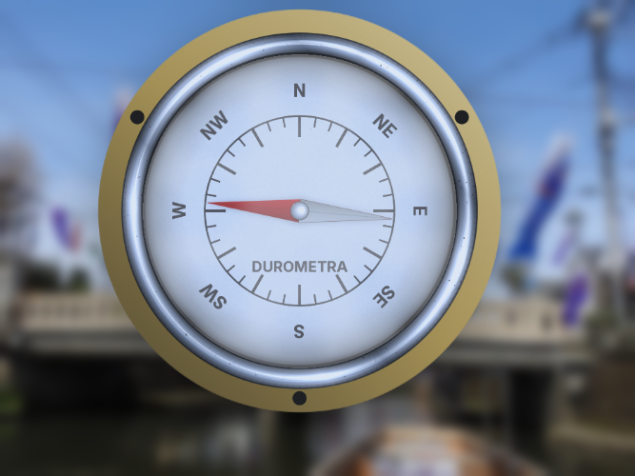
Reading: 275 °
